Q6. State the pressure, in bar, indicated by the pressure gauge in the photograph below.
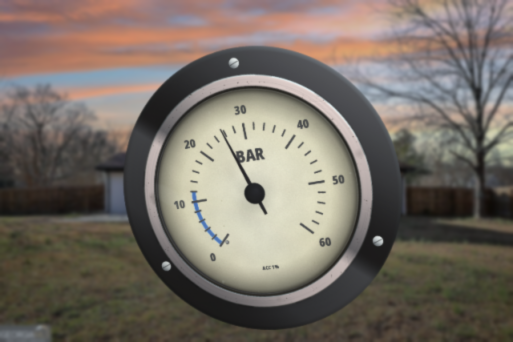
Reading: 26 bar
